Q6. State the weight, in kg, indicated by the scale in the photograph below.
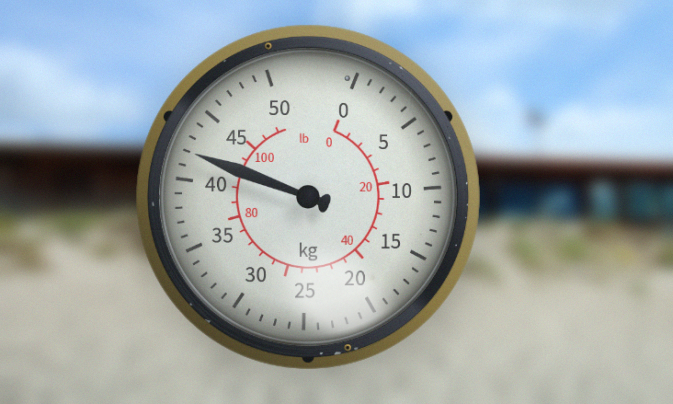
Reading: 42 kg
